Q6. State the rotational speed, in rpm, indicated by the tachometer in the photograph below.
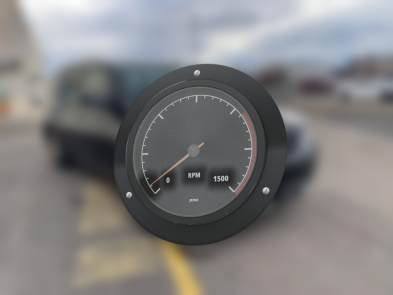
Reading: 50 rpm
